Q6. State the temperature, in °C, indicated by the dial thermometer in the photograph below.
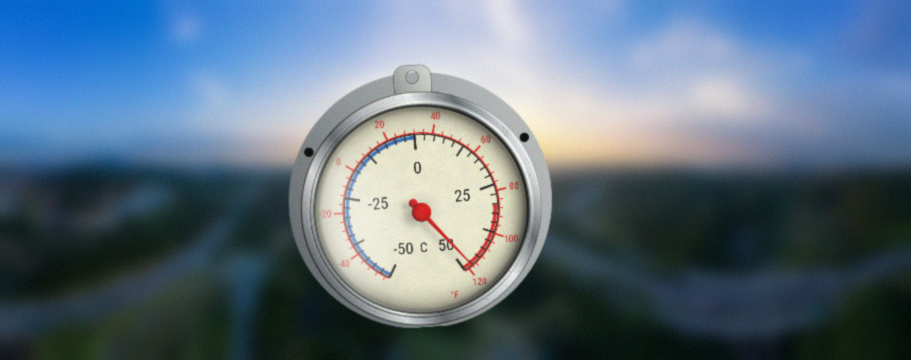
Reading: 47.5 °C
